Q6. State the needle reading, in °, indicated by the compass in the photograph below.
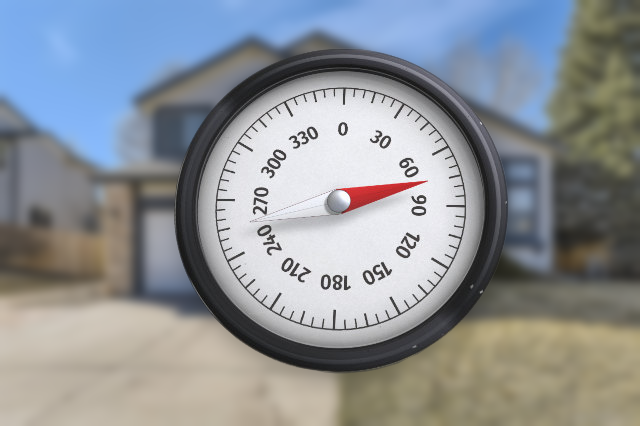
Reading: 75 °
